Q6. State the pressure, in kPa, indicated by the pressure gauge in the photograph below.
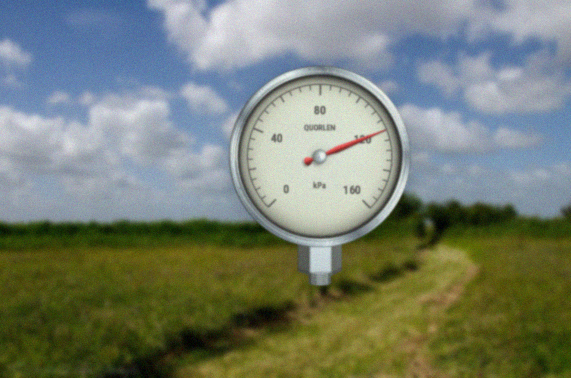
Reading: 120 kPa
